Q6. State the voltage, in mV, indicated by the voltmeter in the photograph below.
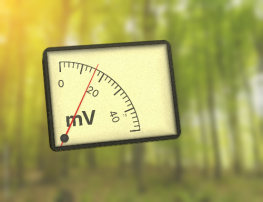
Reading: 16 mV
